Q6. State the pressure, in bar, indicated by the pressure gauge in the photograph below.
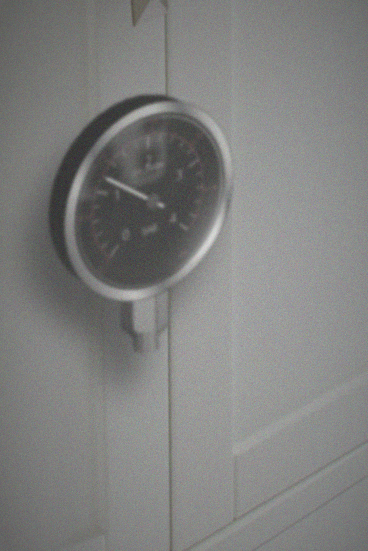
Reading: 1.2 bar
